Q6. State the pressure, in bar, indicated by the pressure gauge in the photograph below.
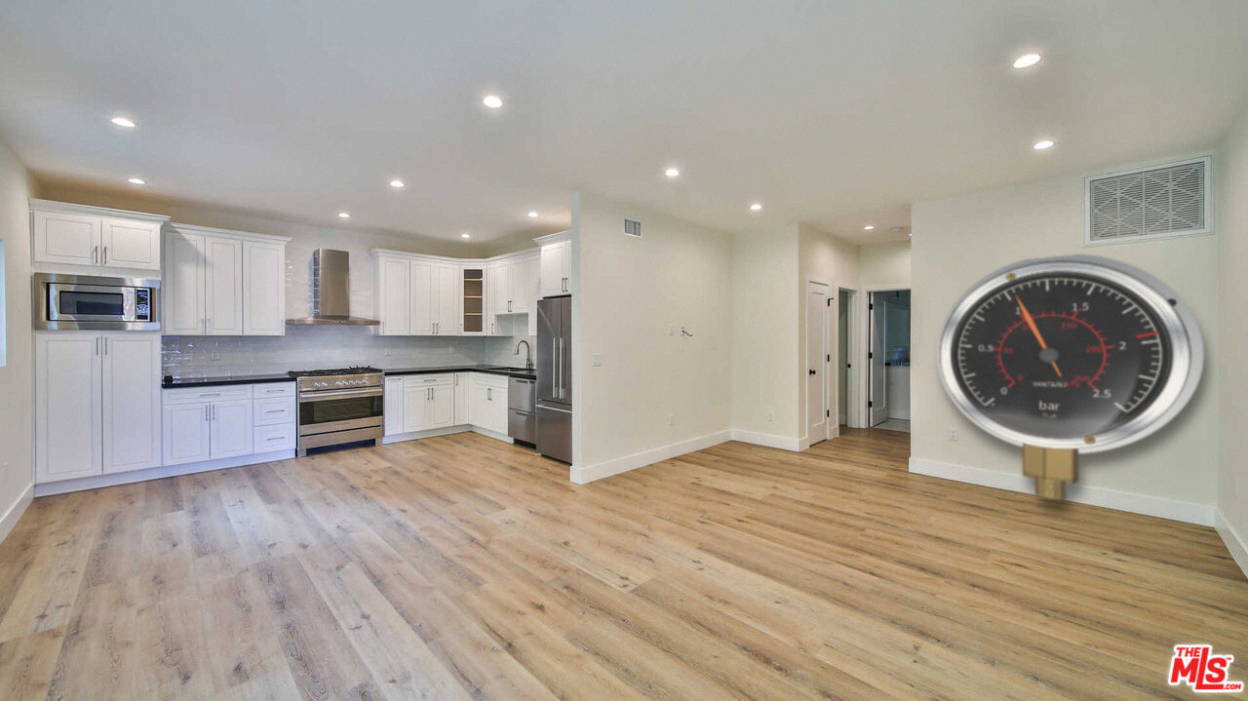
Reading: 1.05 bar
